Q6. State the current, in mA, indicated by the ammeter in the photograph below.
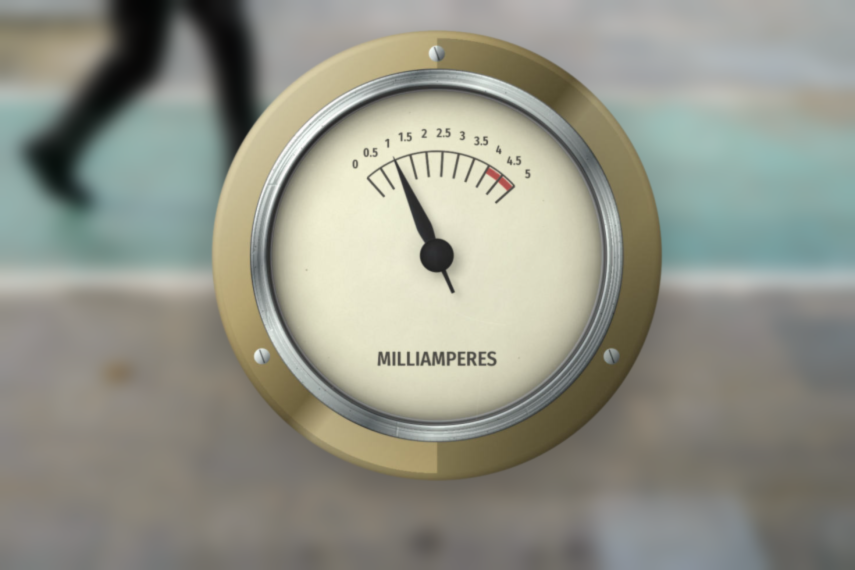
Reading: 1 mA
